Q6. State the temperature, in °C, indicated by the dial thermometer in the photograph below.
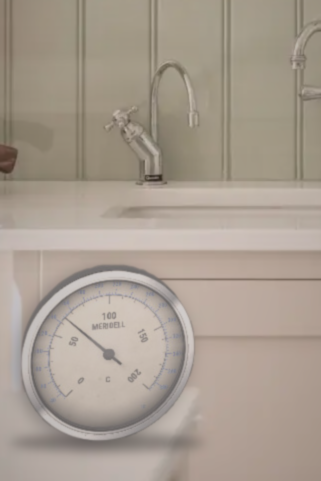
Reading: 65 °C
